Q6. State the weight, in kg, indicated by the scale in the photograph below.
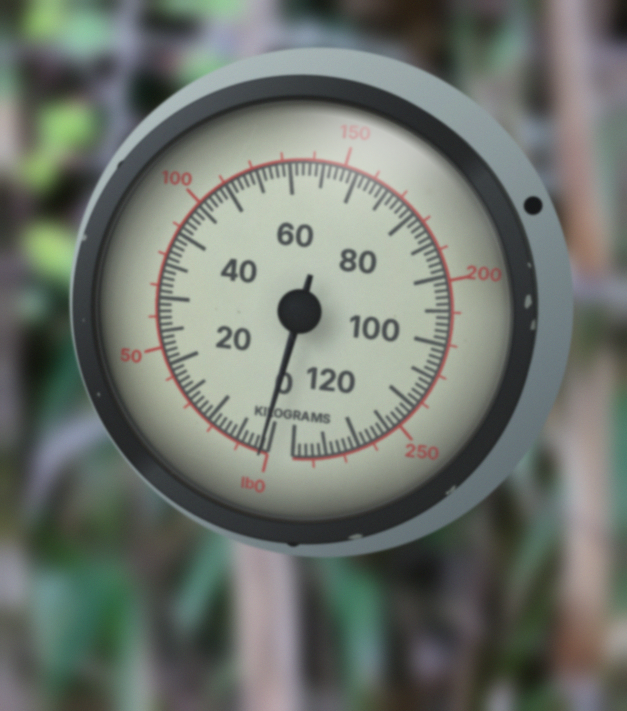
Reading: 1 kg
